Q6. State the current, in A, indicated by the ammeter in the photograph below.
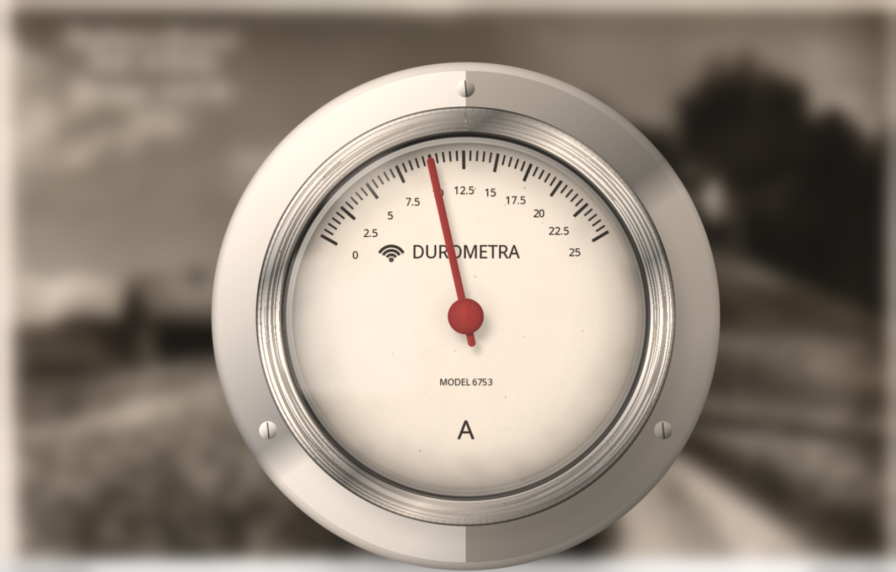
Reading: 10 A
